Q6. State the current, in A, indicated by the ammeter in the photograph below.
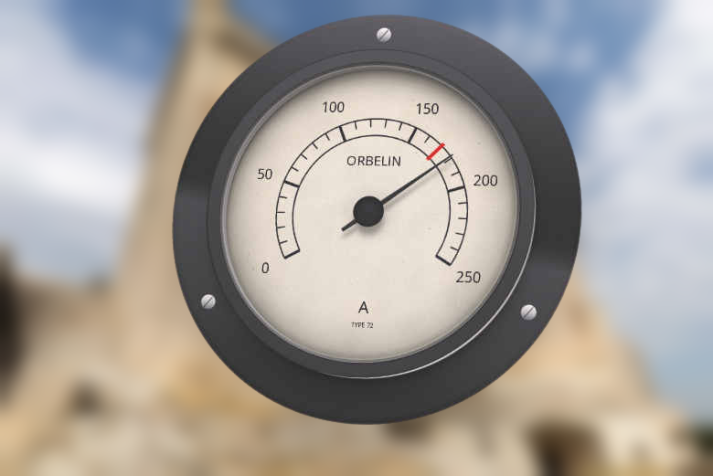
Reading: 180 A
